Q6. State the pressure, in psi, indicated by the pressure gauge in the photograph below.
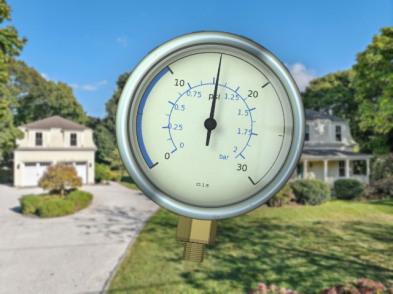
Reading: 15 psi
